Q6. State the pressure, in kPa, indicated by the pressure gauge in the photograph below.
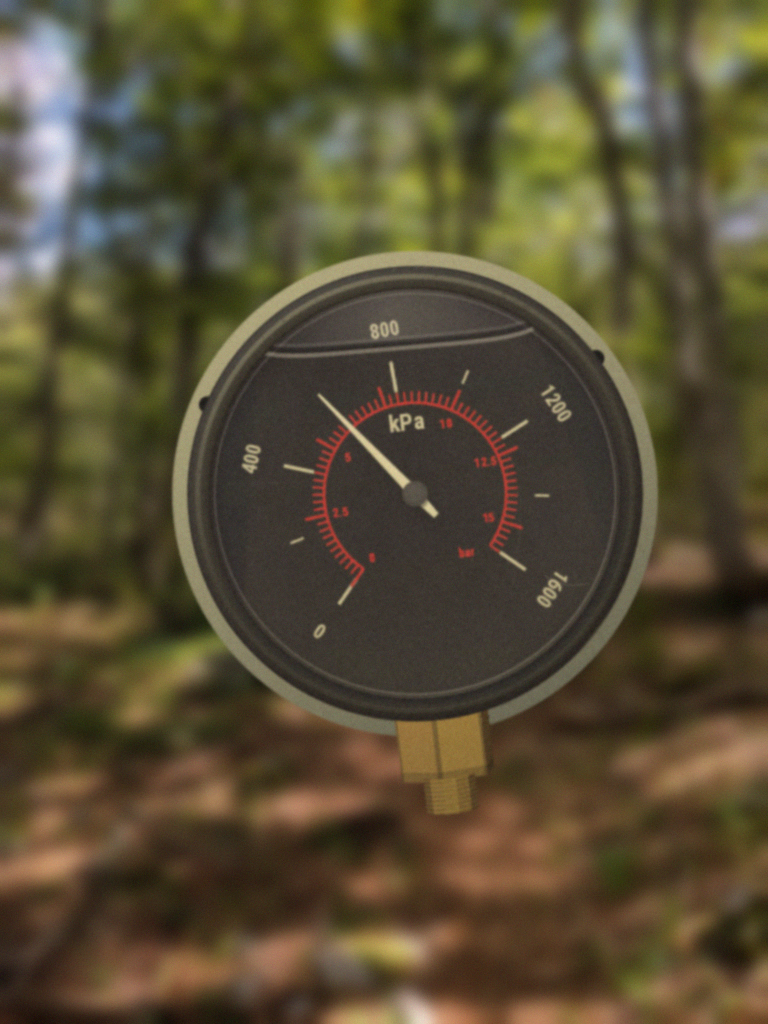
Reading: 600 kPa
